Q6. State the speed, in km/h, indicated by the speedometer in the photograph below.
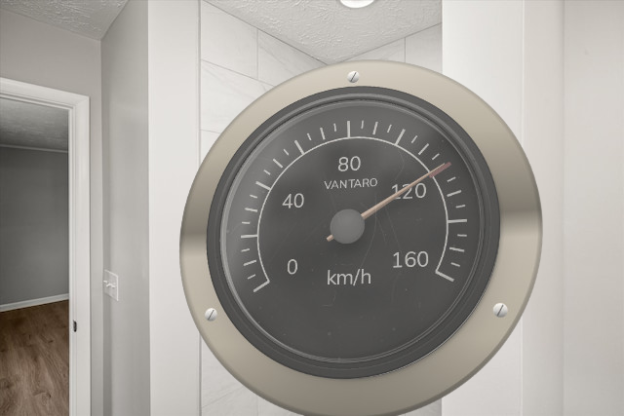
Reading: 120 km/h
